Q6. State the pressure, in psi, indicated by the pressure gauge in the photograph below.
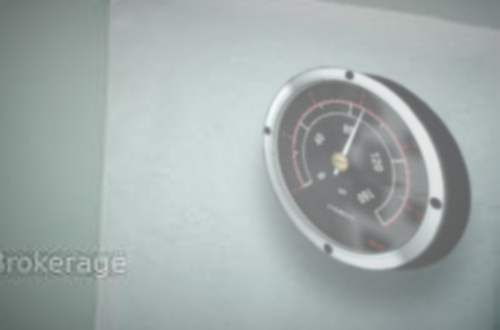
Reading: 90 psi
